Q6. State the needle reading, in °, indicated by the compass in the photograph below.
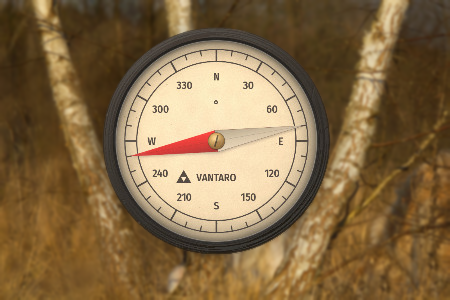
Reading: 260 °
